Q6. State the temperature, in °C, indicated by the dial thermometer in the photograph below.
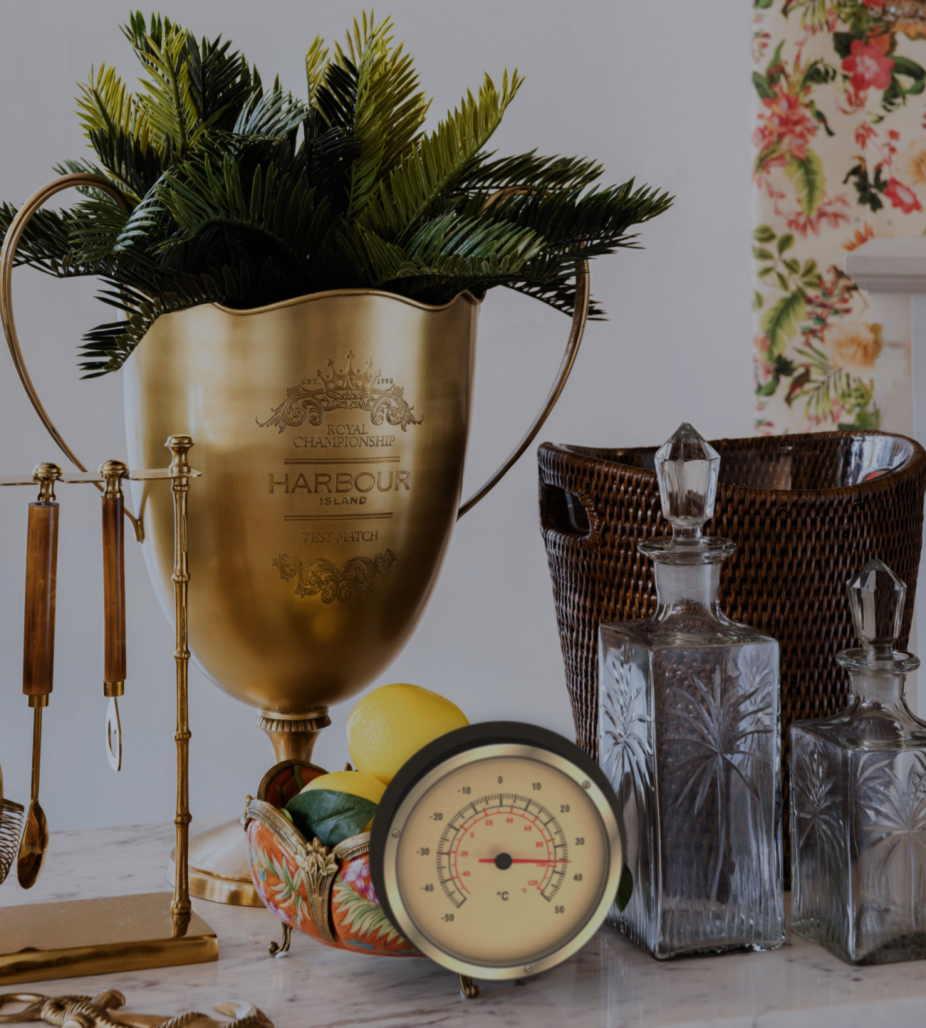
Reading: 35 °C
